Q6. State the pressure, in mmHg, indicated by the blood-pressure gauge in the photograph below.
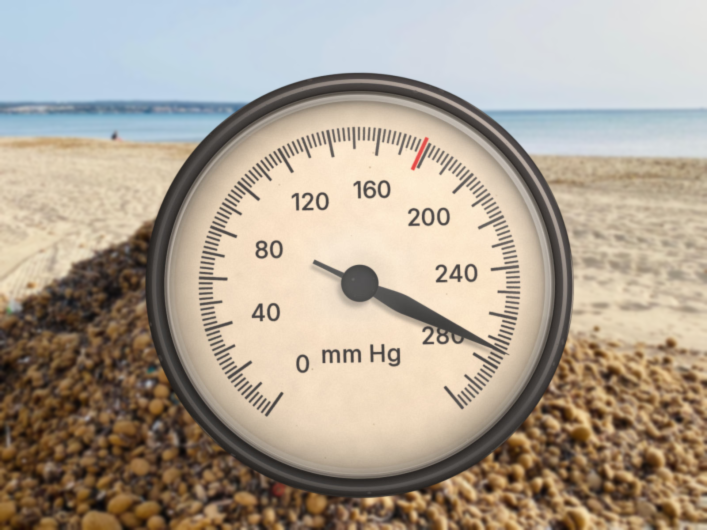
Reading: 274 mmHg
